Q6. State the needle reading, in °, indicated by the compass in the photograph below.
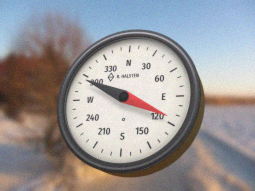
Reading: 115 °
